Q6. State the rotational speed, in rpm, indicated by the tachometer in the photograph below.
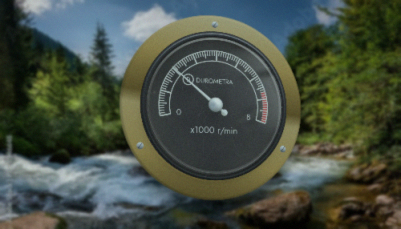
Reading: 2000 rpm
